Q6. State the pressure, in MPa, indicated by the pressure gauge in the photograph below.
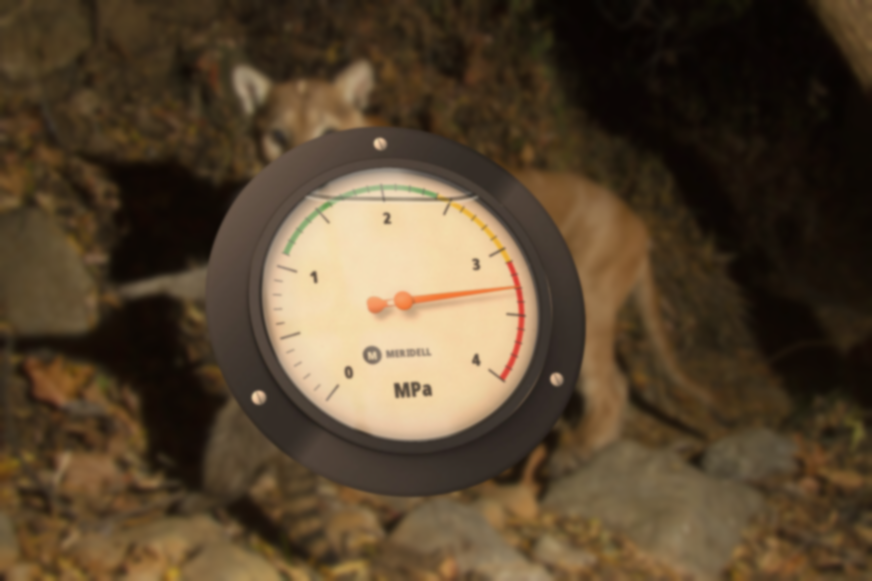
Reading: 3.3 MPa
